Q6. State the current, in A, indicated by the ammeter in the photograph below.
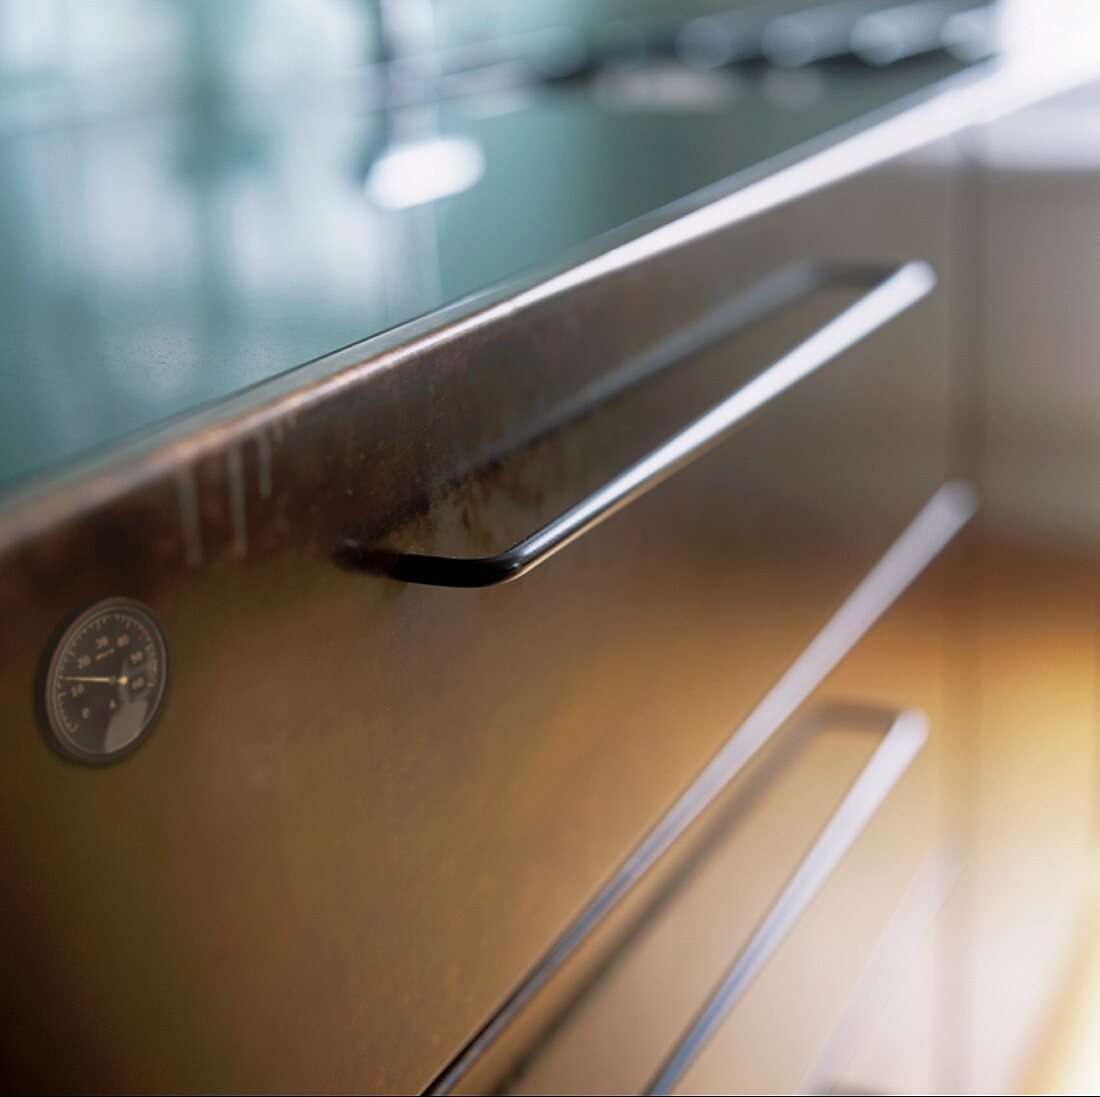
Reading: 14 A
